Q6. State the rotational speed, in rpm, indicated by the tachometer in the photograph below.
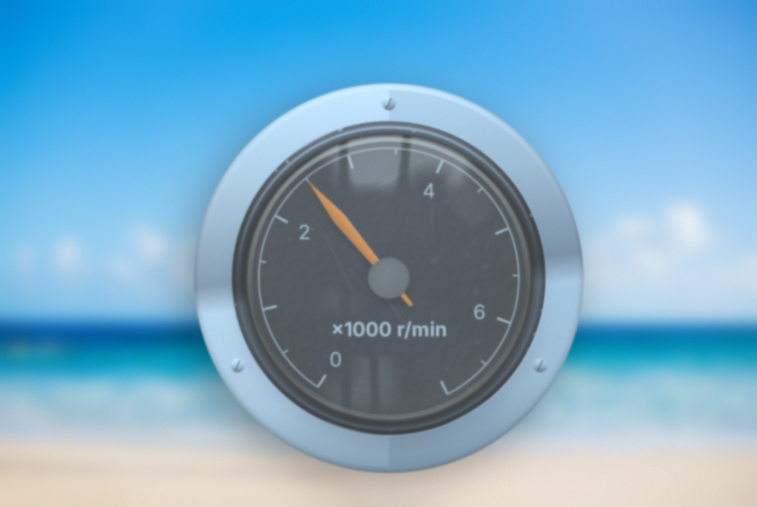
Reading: 2500 rpm
